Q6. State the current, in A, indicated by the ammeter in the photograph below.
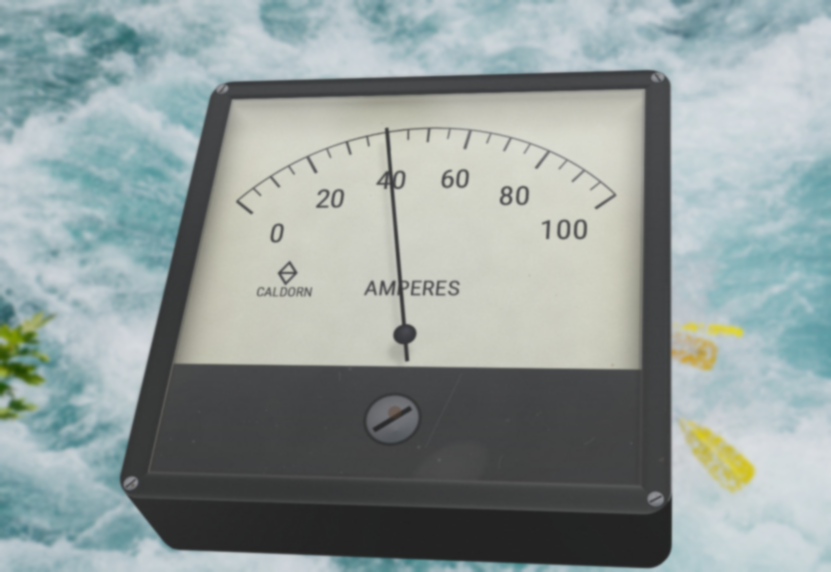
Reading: 40 A
